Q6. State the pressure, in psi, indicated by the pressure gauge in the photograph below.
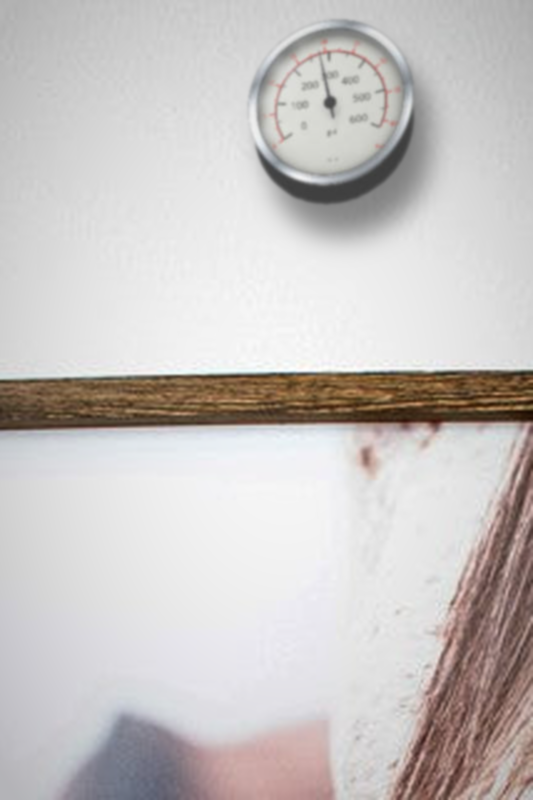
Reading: 275 psi
